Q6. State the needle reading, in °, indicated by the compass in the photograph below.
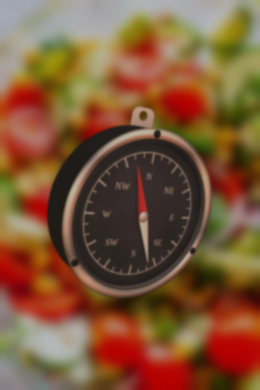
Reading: 340 °
